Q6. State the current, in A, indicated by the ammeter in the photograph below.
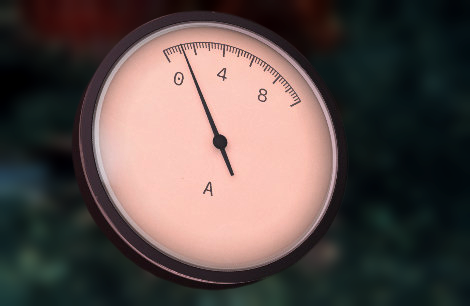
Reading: 1 A
